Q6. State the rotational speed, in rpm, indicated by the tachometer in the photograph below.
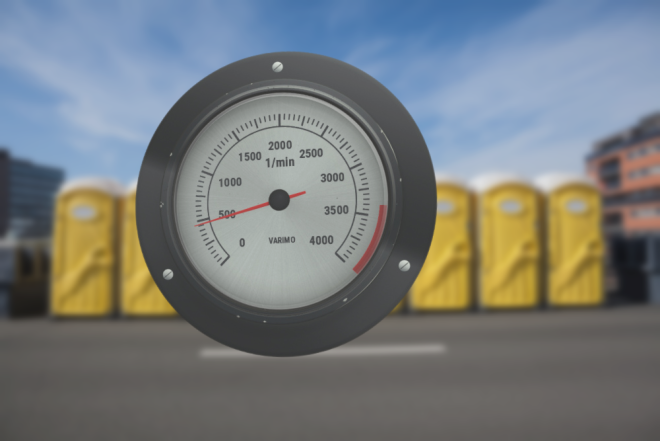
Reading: 450 rpm
